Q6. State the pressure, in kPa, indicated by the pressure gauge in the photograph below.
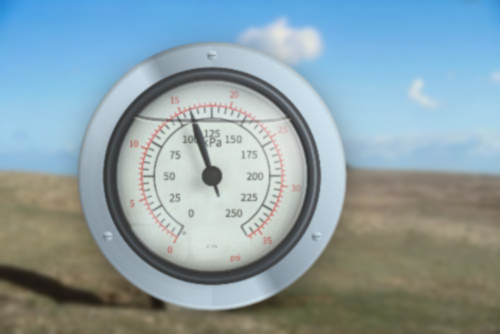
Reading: 110 kPa
